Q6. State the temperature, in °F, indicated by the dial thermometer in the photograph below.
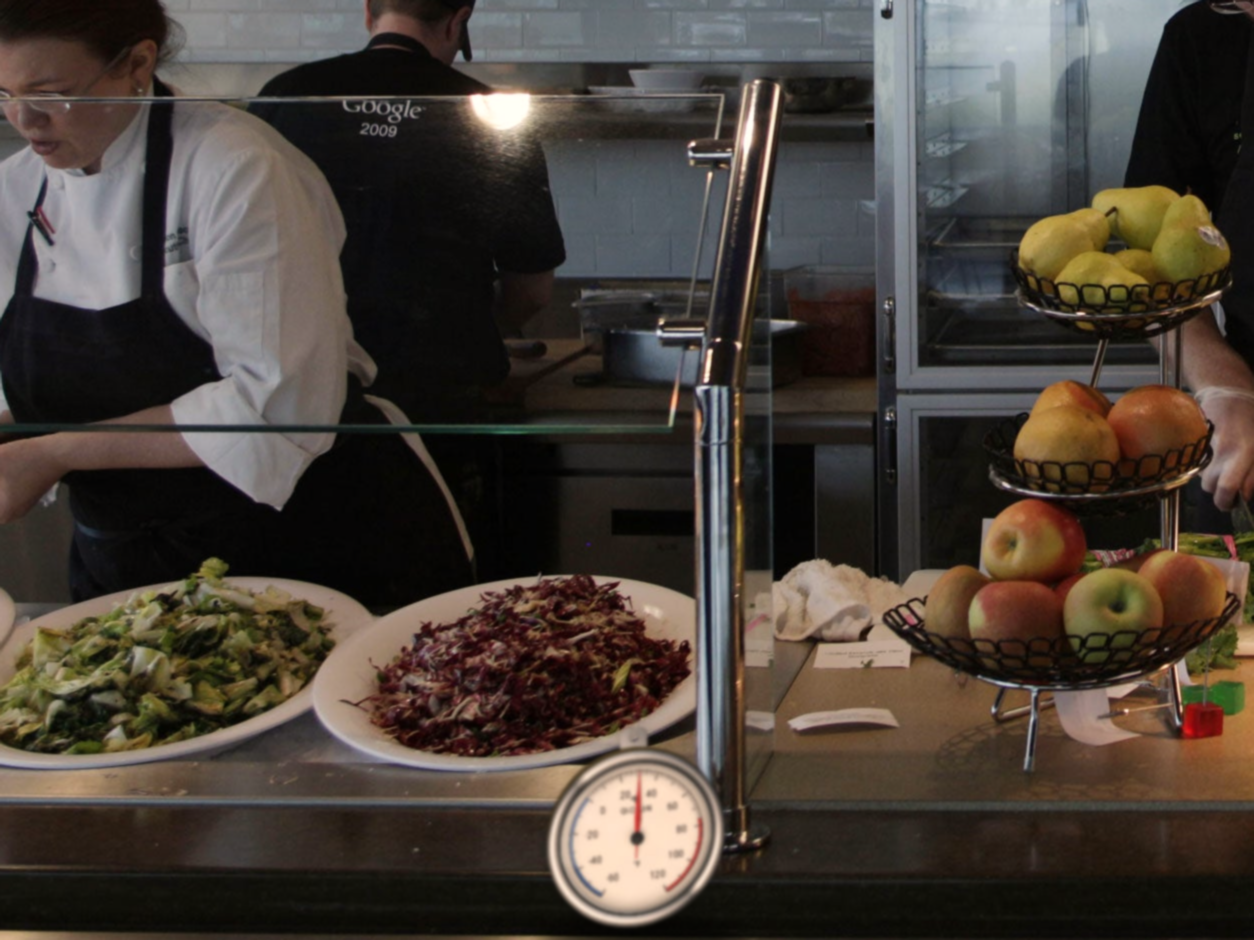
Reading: 30 °F
